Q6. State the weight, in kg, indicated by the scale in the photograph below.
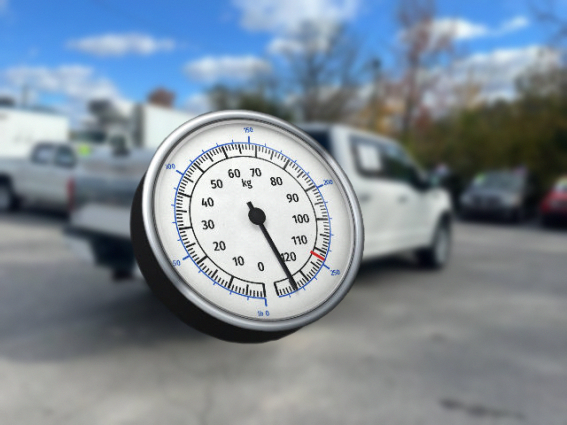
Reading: 125 kg
